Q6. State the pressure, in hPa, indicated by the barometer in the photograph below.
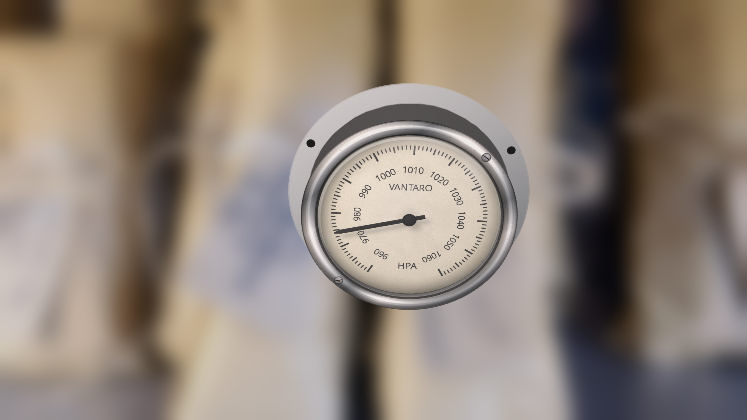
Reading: 975 hPa
